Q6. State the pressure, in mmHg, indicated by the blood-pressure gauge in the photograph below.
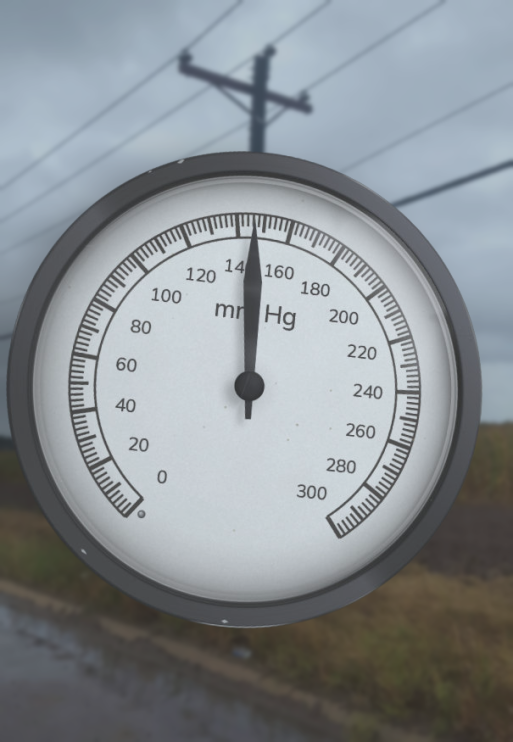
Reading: 146 mmHg
